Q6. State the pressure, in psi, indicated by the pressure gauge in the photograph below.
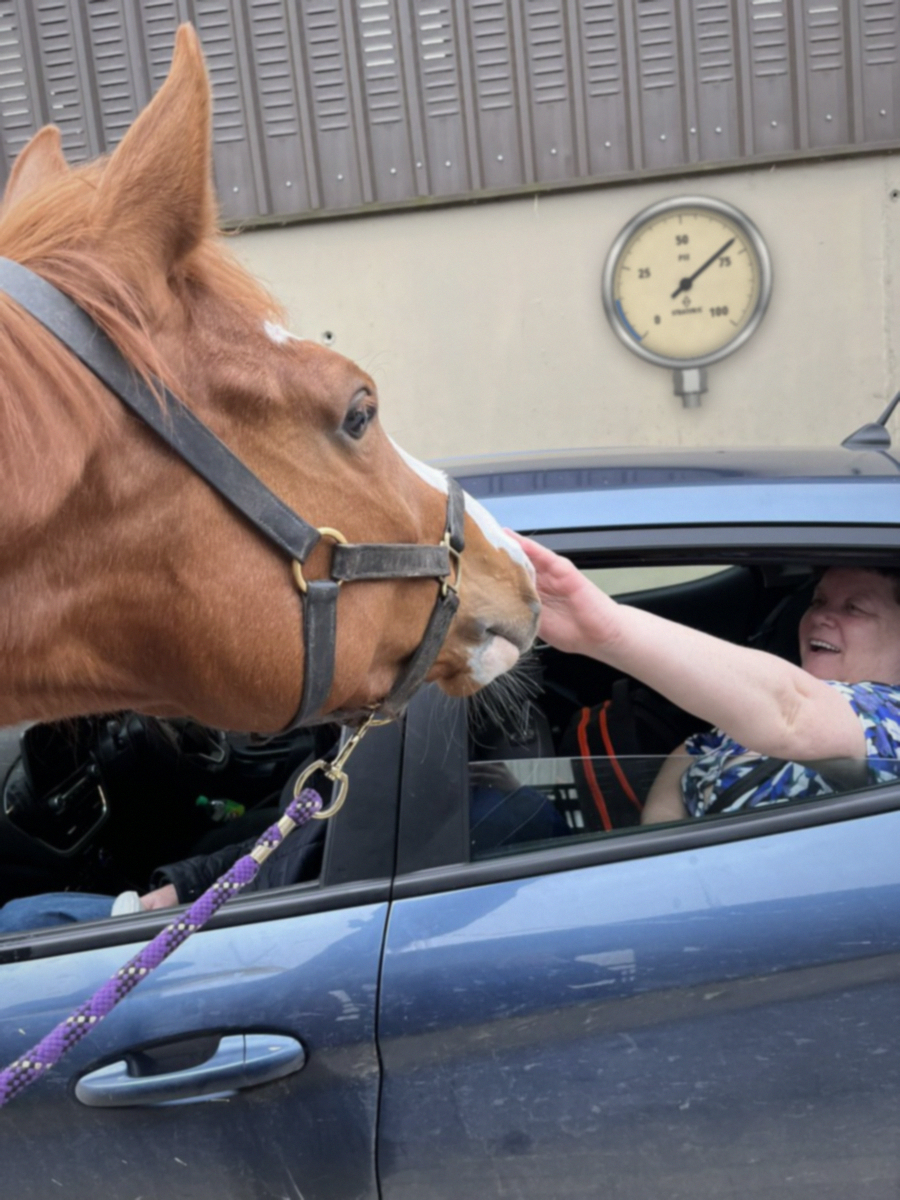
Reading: 70 psi
